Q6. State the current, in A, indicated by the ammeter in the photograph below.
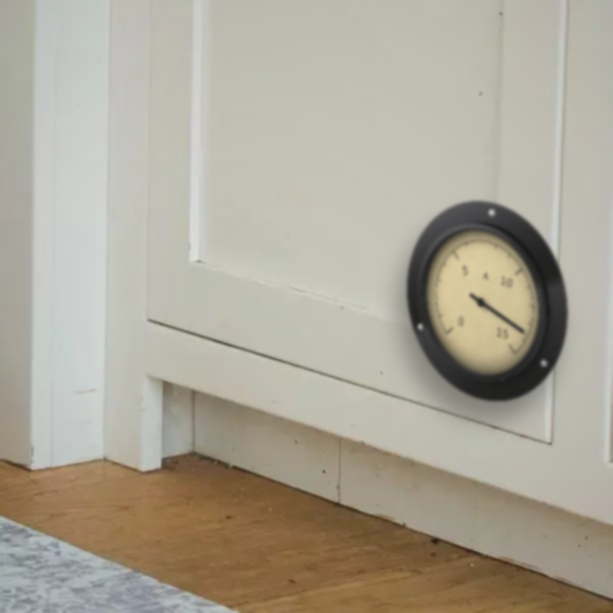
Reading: 13.5 A
